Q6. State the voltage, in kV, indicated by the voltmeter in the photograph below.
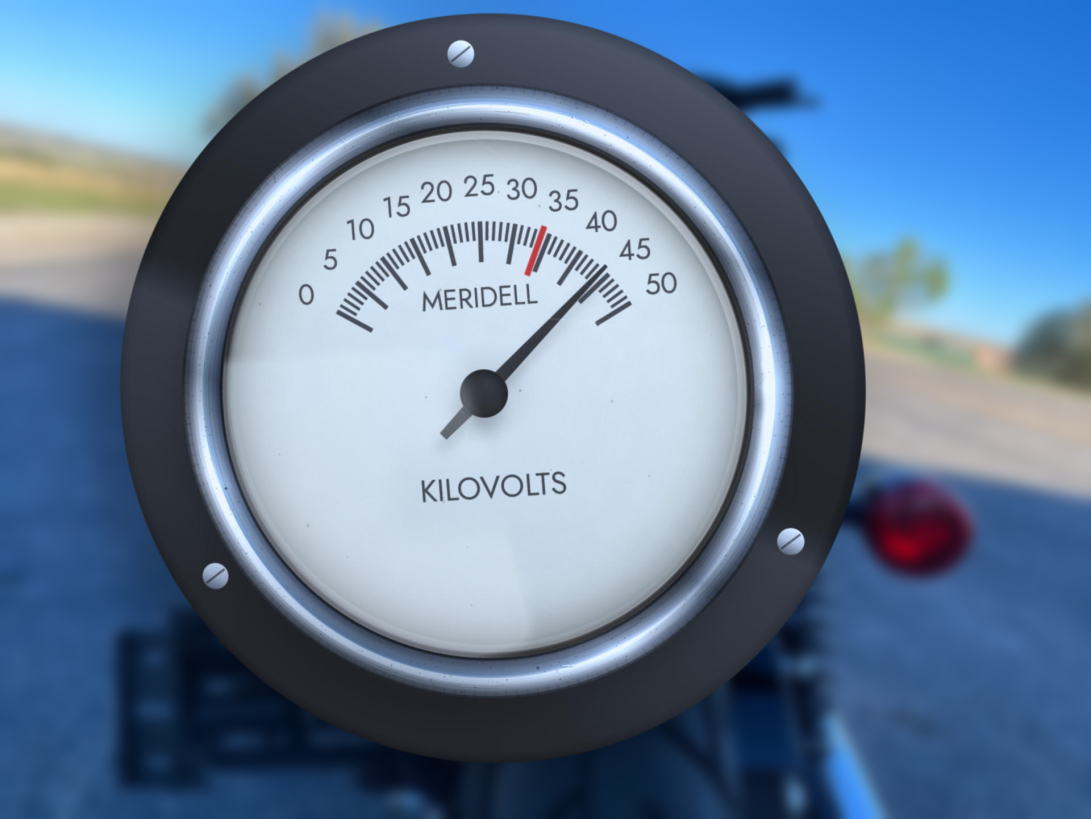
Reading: 44 kV
